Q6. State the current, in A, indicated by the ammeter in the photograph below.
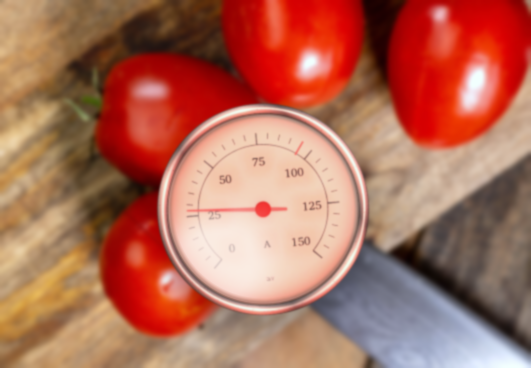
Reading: 27.5 A
